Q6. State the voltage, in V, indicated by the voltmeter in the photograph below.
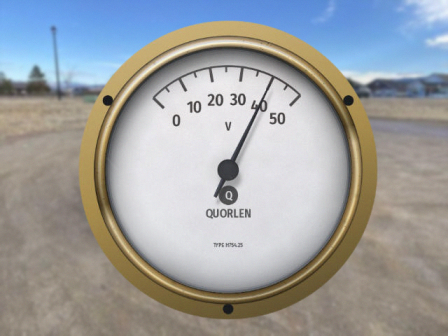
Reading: 40 V
